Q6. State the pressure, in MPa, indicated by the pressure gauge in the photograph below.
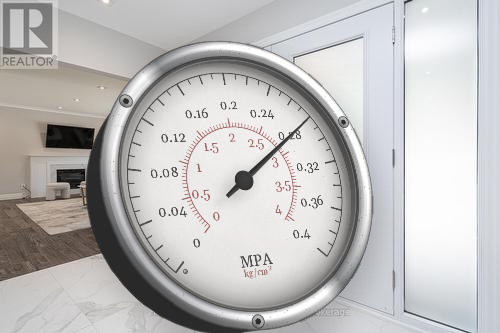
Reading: 0.28 MPa
